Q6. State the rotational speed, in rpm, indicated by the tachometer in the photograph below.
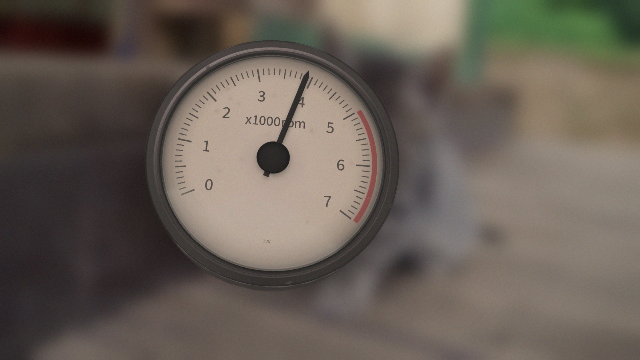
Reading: 3900 rpm
